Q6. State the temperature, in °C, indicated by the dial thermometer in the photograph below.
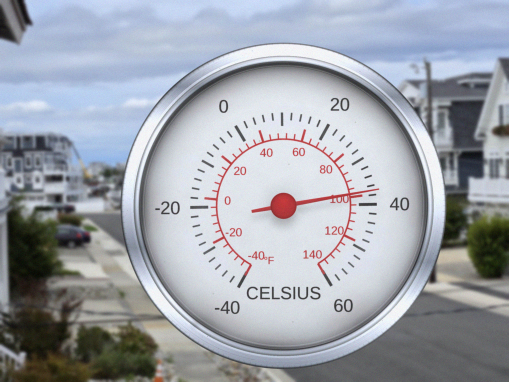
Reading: 37 °C
